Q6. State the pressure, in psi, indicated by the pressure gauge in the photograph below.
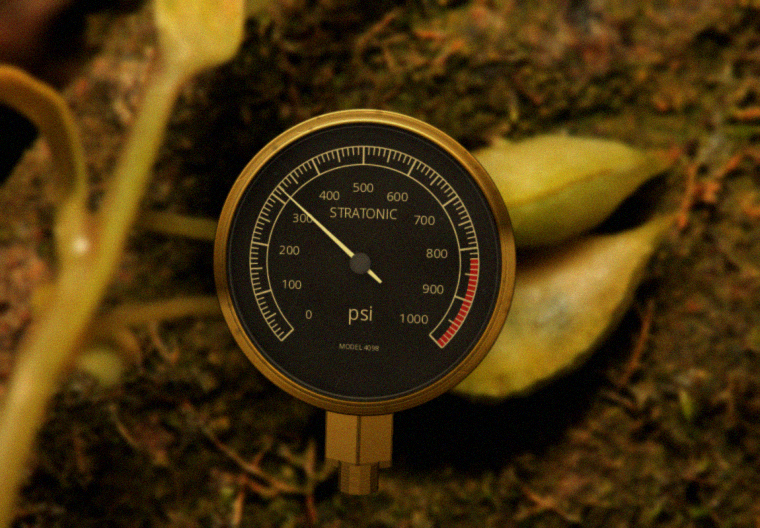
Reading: 320 psi
